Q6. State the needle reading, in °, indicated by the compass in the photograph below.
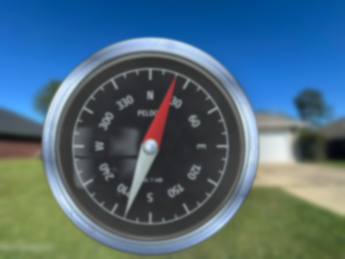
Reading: 20 °
